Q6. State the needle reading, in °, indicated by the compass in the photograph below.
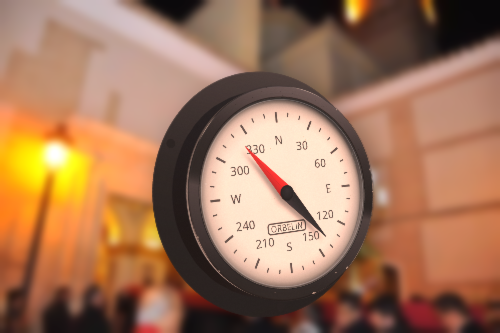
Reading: 320 °
